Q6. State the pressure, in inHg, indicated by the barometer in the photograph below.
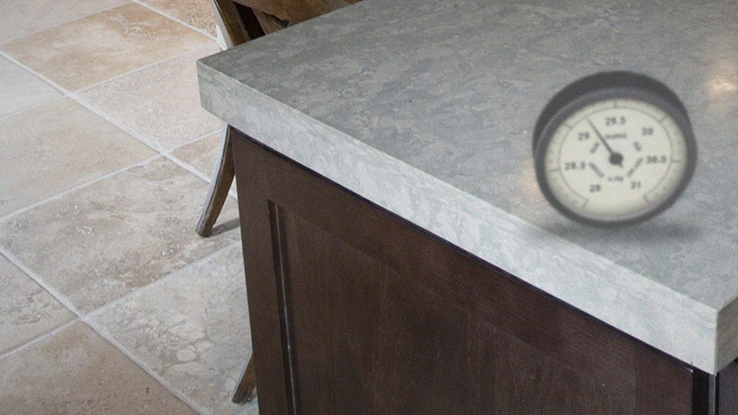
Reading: 29.2 inHg
